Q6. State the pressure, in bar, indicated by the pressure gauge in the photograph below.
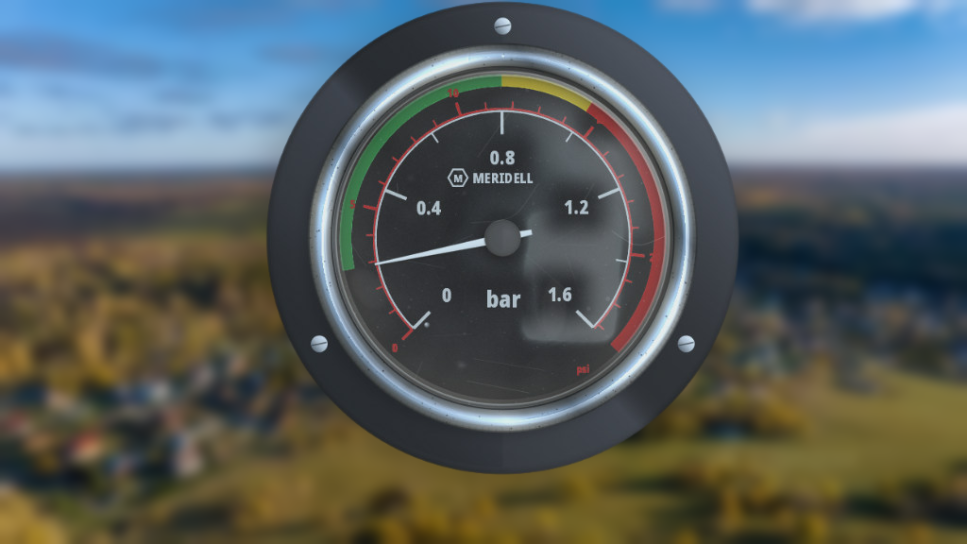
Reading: 0.2 bar
